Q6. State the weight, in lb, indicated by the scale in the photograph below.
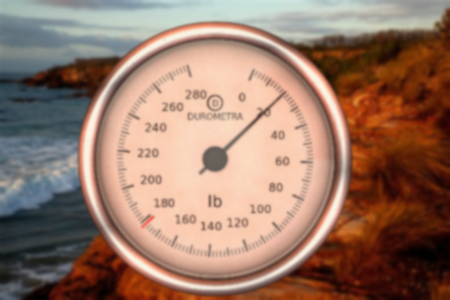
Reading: 20 lb
